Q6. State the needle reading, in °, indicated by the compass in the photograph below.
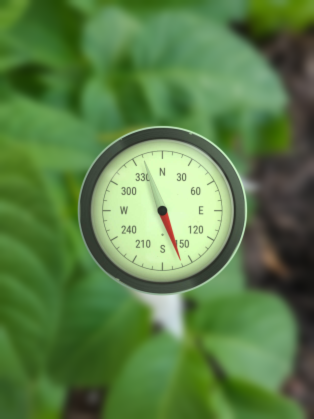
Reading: 160 °
